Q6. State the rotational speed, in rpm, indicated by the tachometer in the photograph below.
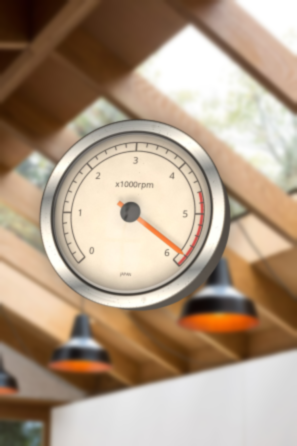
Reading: 5800 rpm
